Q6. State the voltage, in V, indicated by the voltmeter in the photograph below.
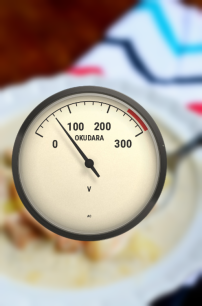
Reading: 60 V
